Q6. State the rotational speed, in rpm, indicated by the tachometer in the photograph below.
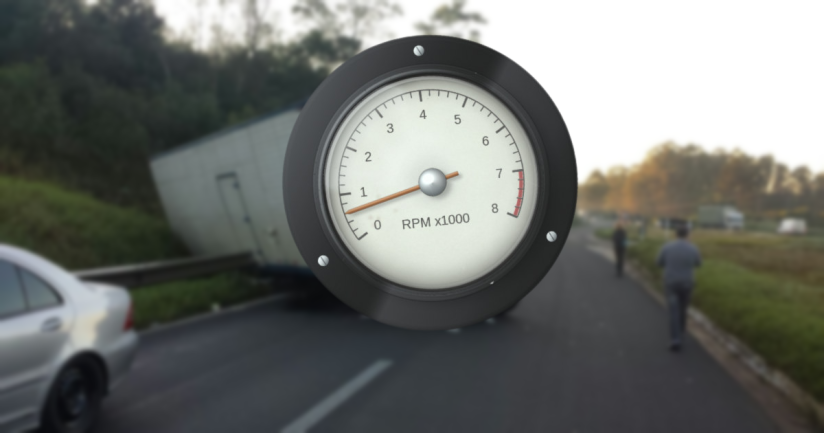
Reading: 600 rpm
